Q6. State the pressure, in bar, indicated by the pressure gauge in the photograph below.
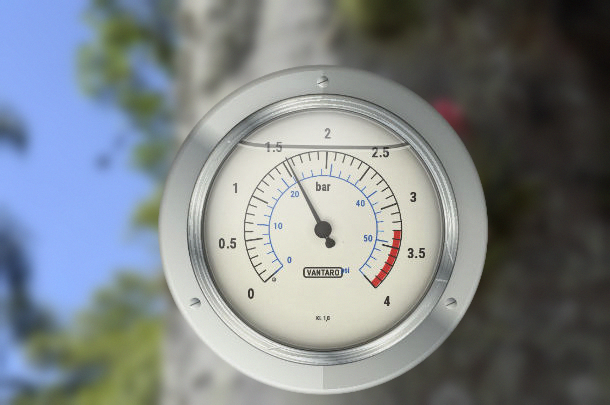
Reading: 1.55 bar
